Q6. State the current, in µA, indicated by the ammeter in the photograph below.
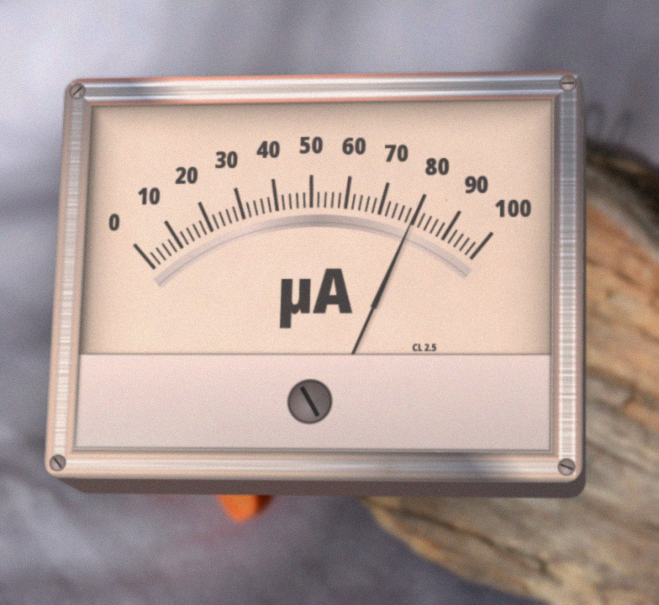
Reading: 80 µA
